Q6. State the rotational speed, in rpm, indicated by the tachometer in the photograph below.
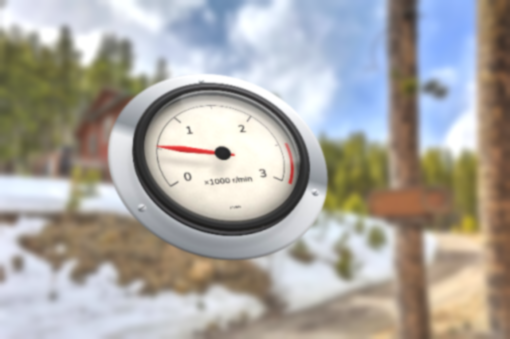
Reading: 500 rpm
